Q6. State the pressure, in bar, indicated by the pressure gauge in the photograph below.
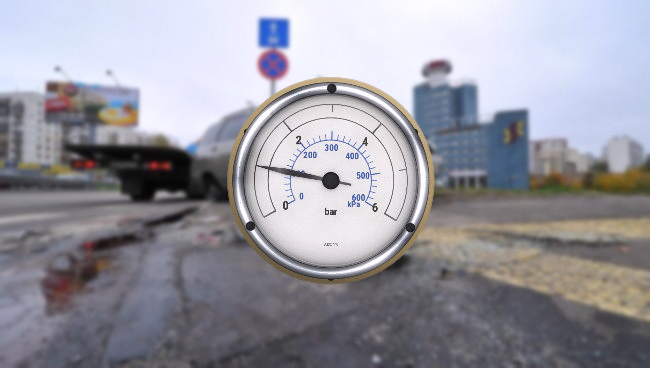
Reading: 1 bar
